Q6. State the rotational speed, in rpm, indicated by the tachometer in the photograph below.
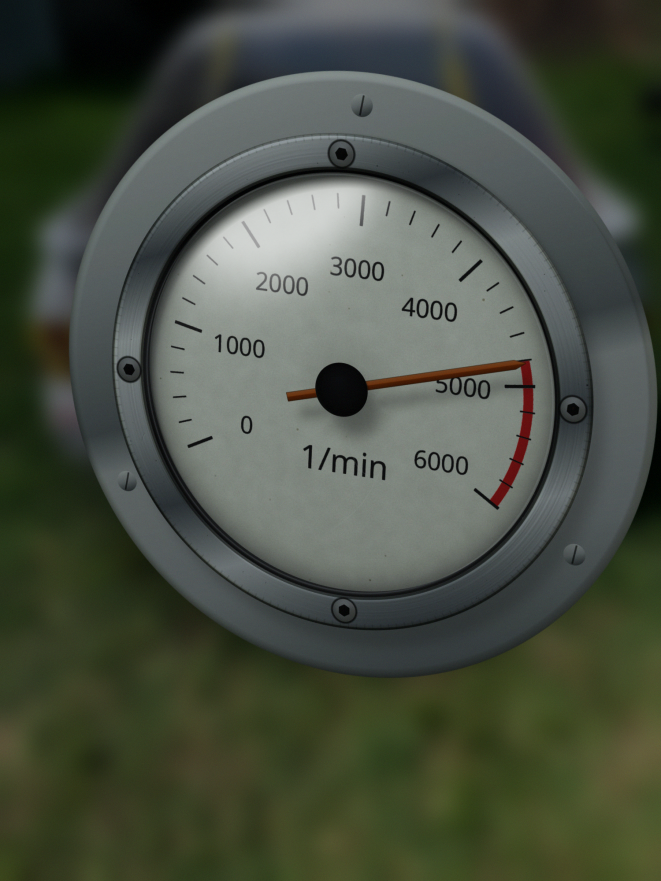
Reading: 4800 rpm
